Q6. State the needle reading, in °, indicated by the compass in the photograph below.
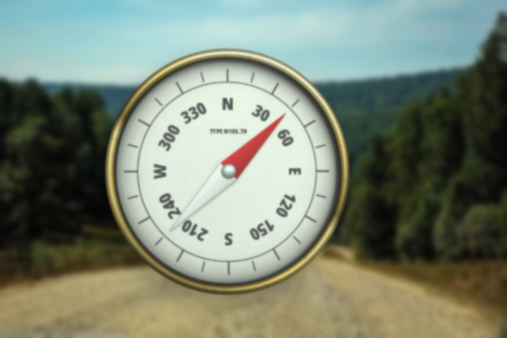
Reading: 45 °
